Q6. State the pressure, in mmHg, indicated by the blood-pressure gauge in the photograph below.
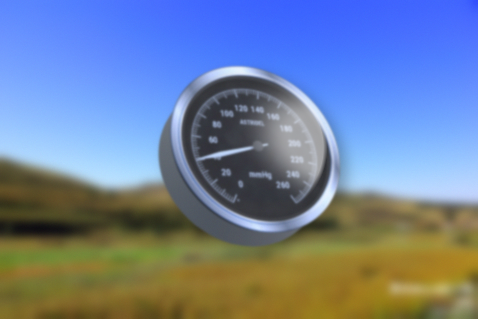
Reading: 40 mmHg
